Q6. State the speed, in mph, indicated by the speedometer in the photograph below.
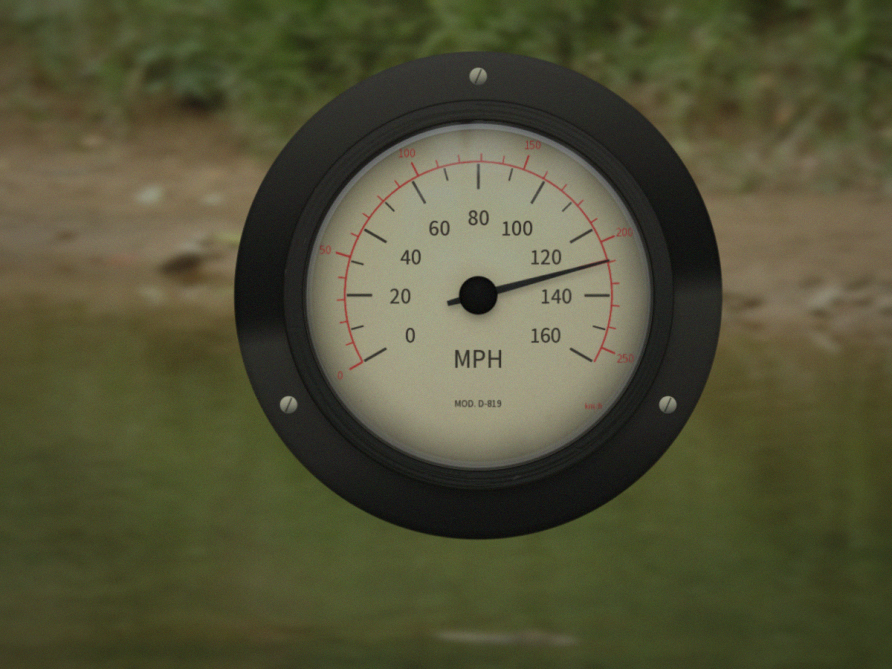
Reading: 130 mph
